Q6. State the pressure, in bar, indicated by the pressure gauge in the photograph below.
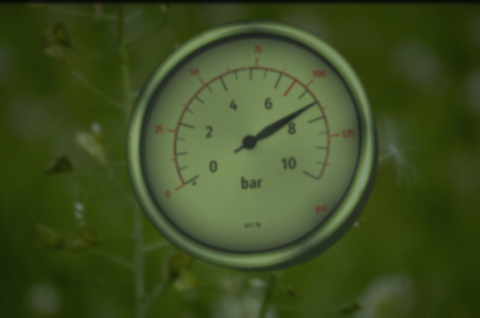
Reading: 7.5 bar
